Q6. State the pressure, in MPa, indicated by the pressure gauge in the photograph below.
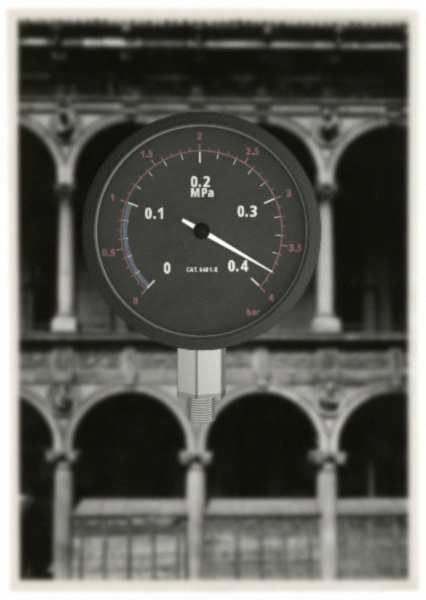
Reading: 0.38 MPa
